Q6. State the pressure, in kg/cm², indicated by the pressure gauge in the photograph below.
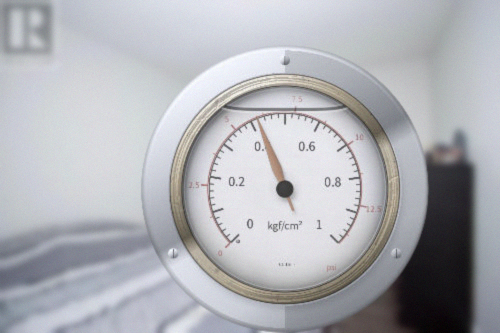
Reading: 0.42 kg/cm²
